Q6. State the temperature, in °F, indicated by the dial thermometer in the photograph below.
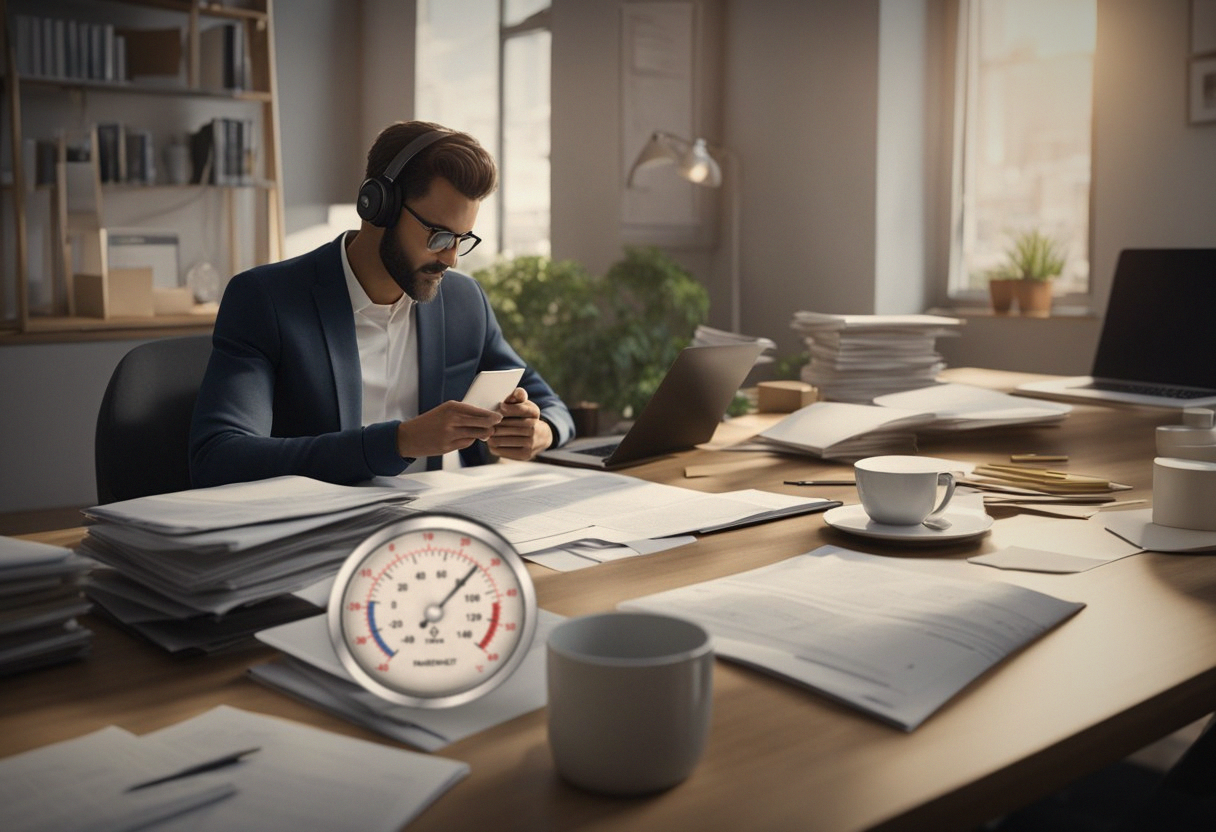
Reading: 80 °F
